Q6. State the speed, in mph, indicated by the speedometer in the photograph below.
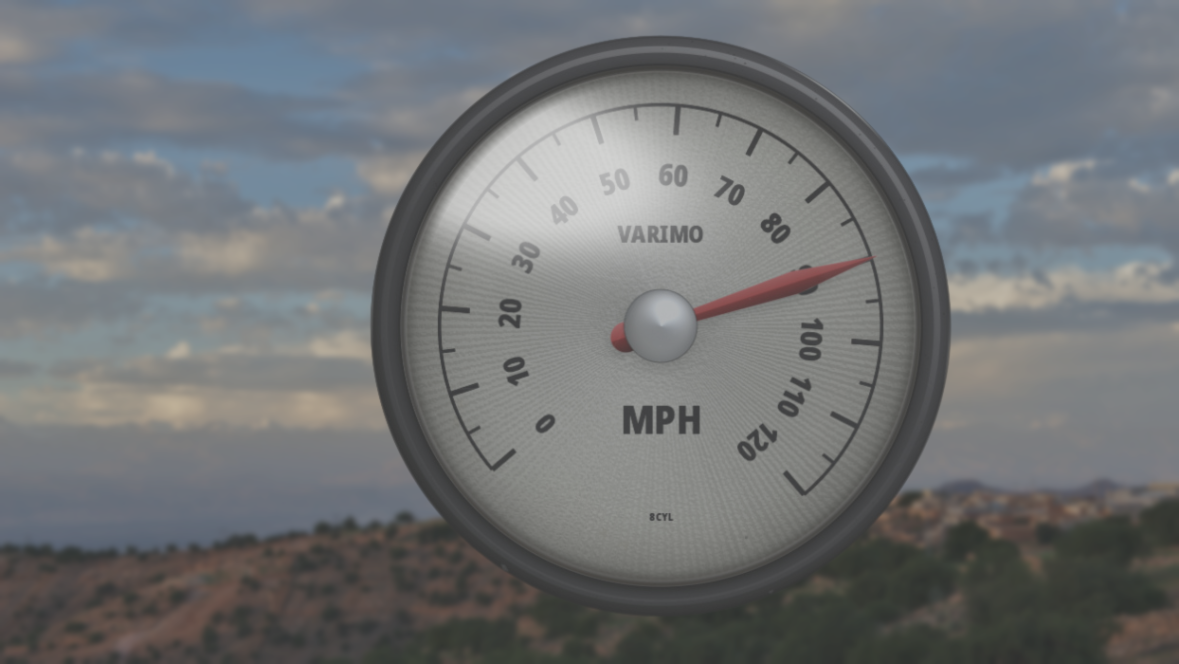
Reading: 90 mph
